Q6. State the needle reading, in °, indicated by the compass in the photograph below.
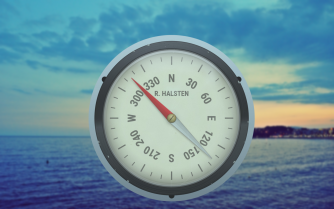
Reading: 315 °
